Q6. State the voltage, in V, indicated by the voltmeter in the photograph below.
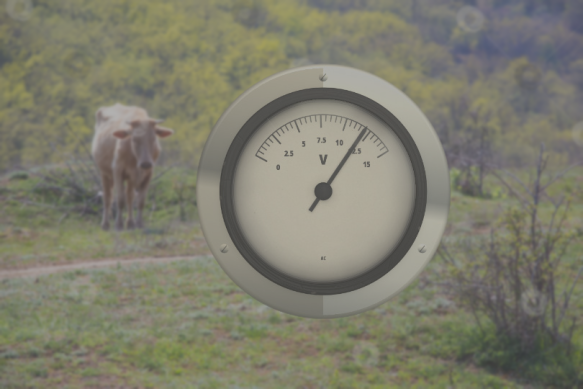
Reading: 12 V
